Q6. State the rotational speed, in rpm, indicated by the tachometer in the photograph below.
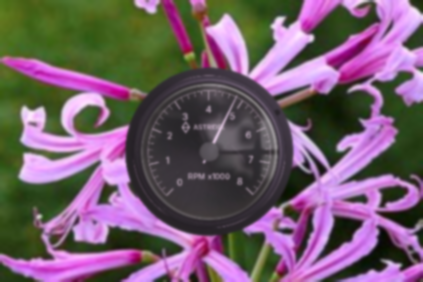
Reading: 4800 rpm
